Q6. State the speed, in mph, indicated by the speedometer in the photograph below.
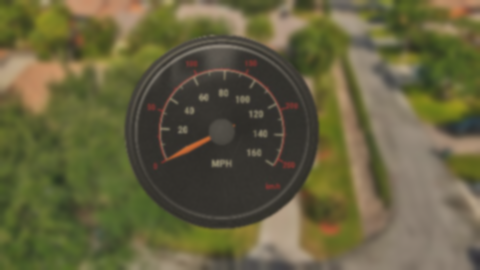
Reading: 0 mph
